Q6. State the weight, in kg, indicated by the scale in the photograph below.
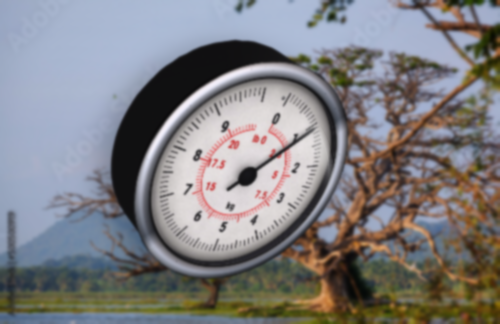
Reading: 1 kg
